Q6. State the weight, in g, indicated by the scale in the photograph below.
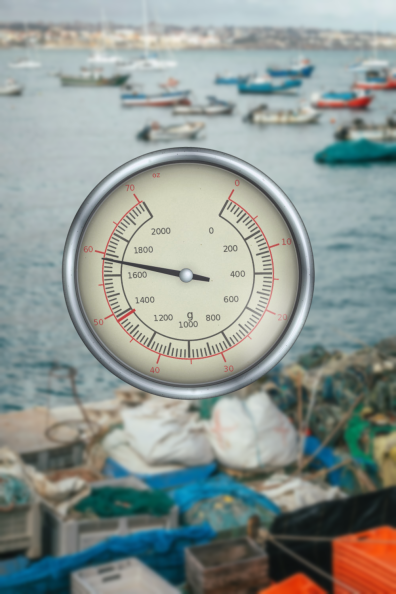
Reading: 1680 g
